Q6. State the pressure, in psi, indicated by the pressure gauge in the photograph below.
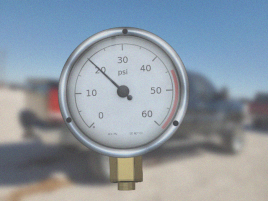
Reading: 20 psi
